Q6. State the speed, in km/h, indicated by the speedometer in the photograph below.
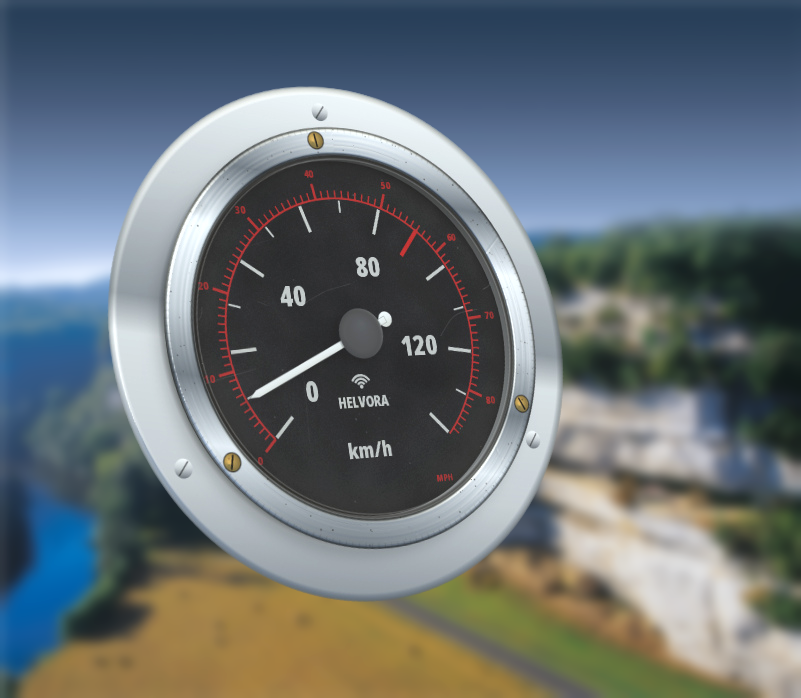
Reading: 10 km/h
